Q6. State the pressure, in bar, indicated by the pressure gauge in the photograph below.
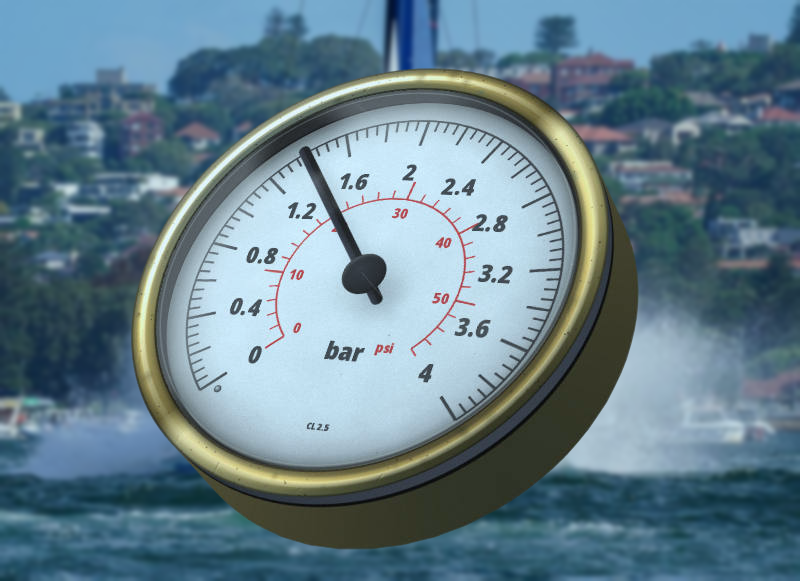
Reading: 1.4 bar
